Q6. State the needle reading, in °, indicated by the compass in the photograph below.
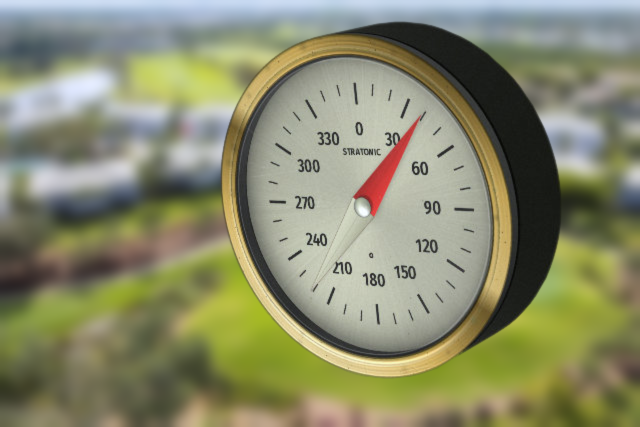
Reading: 40 °
